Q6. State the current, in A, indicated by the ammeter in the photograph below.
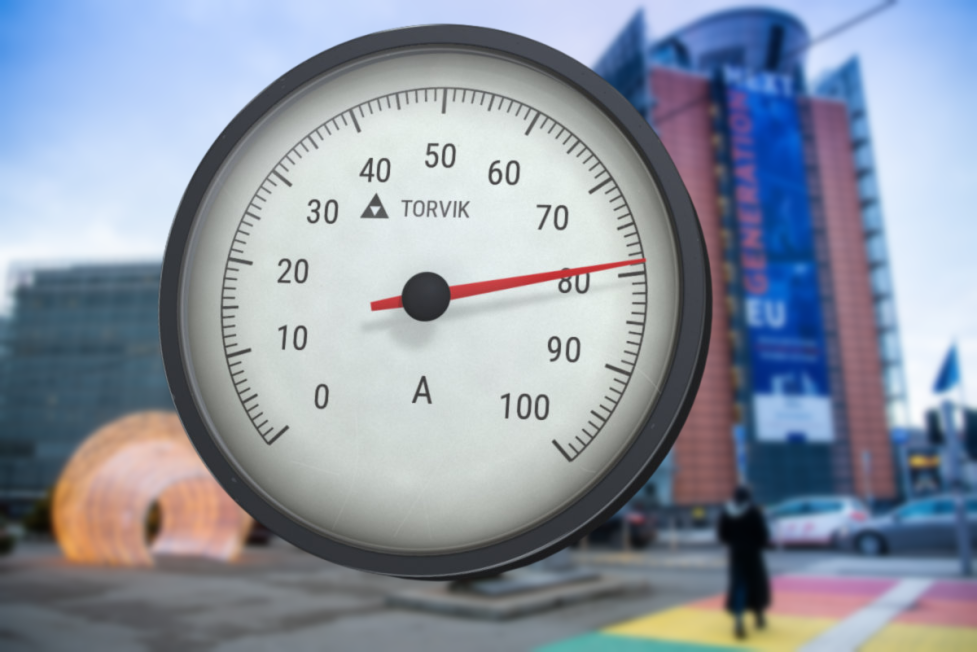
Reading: 79 A
